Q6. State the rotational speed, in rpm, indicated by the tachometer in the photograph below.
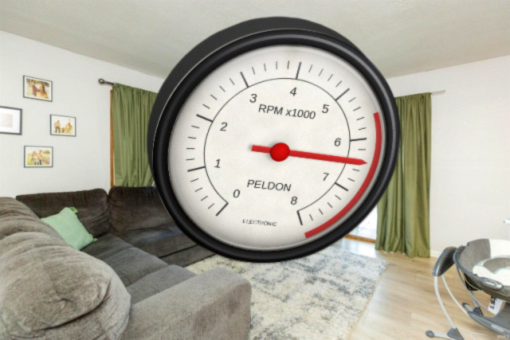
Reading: 6400 rpm
